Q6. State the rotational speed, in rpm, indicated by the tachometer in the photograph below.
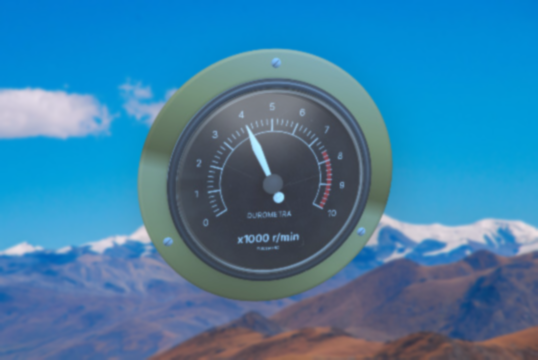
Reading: 4000 rpm
